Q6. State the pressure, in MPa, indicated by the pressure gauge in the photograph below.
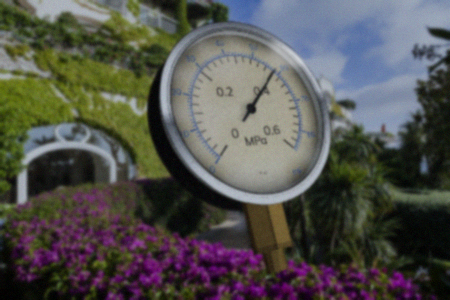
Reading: 0.4 MPa
